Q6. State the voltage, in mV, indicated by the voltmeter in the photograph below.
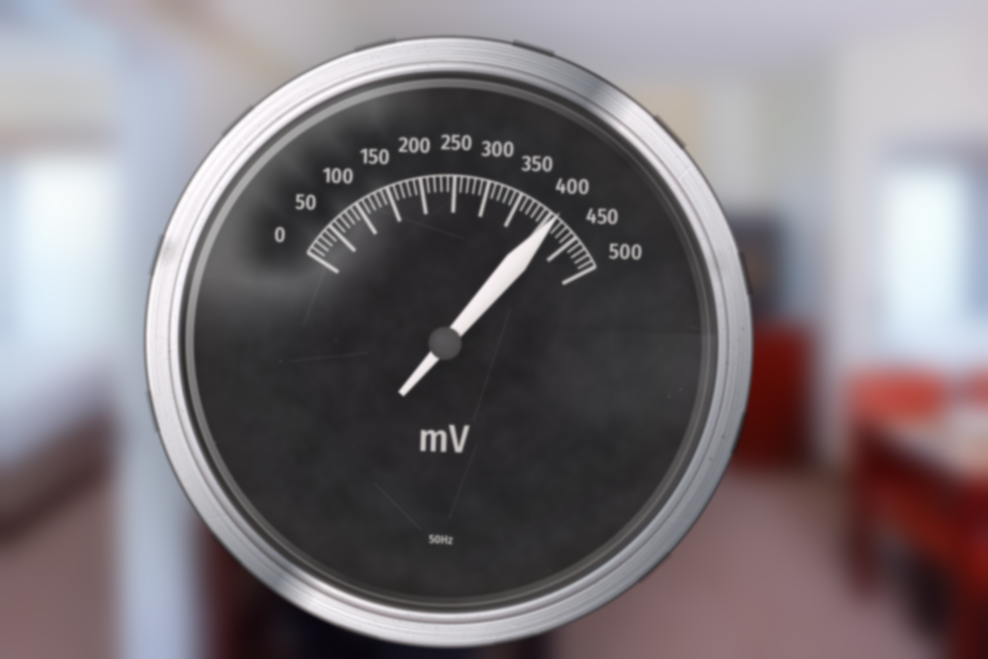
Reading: 410 mV
